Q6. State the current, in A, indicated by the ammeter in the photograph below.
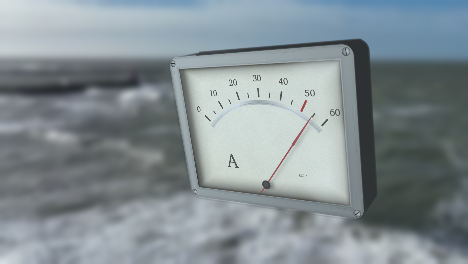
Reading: 55 A
